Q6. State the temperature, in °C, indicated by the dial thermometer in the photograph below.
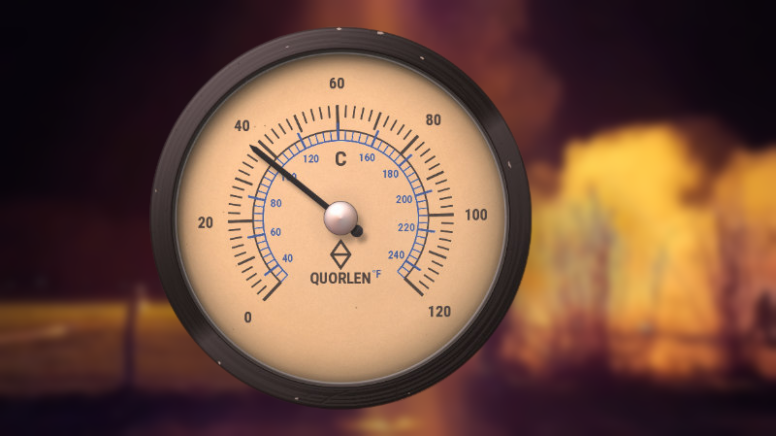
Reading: 38 °C
